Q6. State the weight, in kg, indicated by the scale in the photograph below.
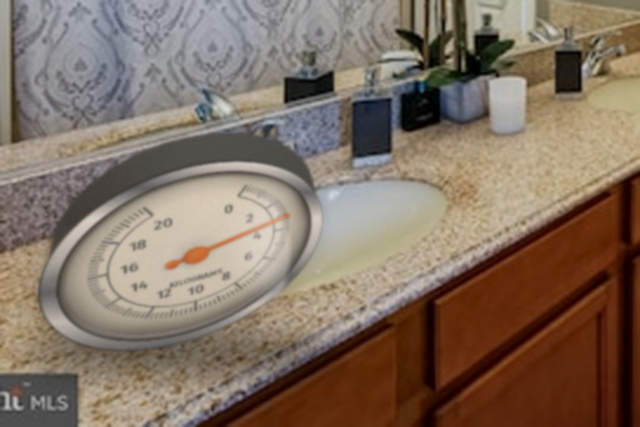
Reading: 3 kg
